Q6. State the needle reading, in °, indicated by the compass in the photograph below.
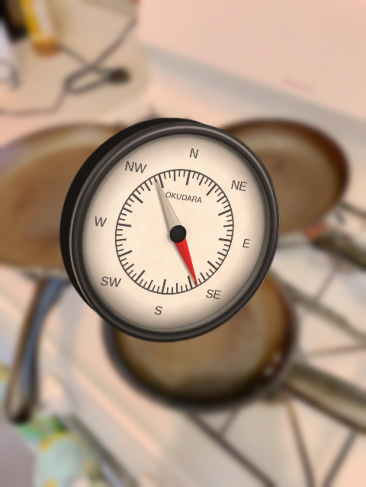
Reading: 145 °
